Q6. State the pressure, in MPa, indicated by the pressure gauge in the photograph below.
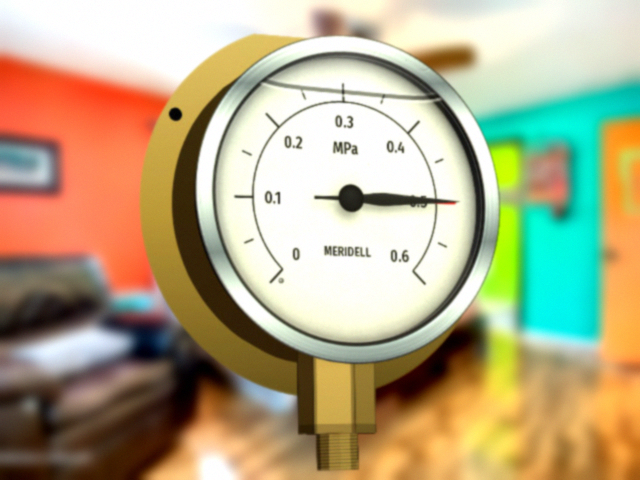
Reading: 0.5 MPa
